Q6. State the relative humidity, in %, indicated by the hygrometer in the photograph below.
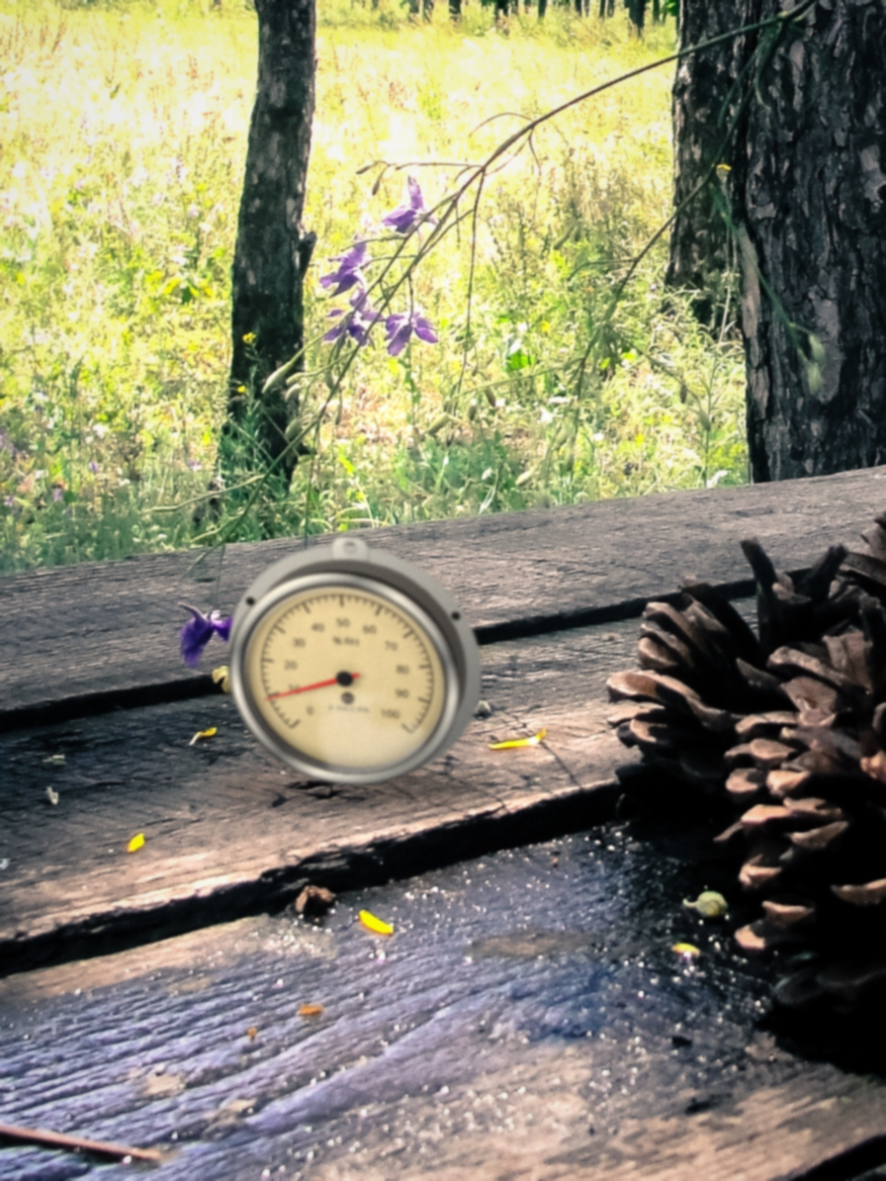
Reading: 10 %
